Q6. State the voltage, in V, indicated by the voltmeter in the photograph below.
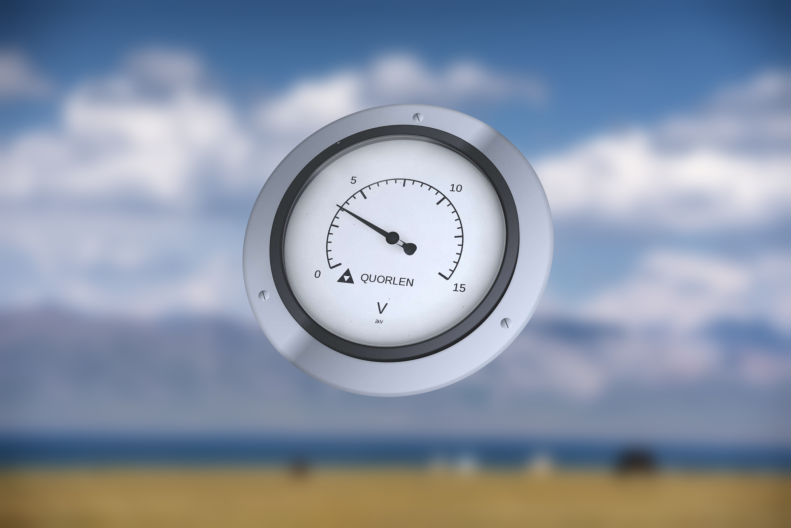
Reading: 3.5 V
